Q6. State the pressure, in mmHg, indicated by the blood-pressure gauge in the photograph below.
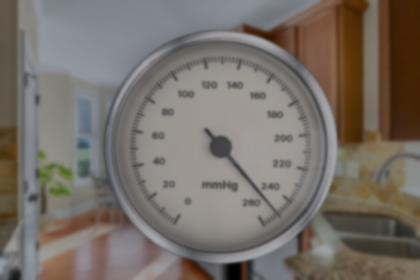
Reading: 250 mmHg
